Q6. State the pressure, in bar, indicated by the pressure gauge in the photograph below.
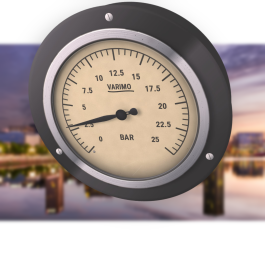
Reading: 3 bar
